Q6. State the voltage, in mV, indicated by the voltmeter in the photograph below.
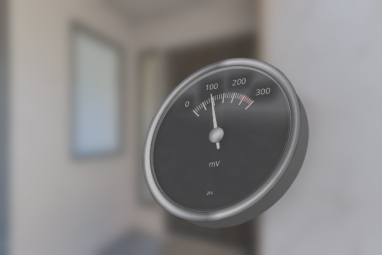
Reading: 100 mV
